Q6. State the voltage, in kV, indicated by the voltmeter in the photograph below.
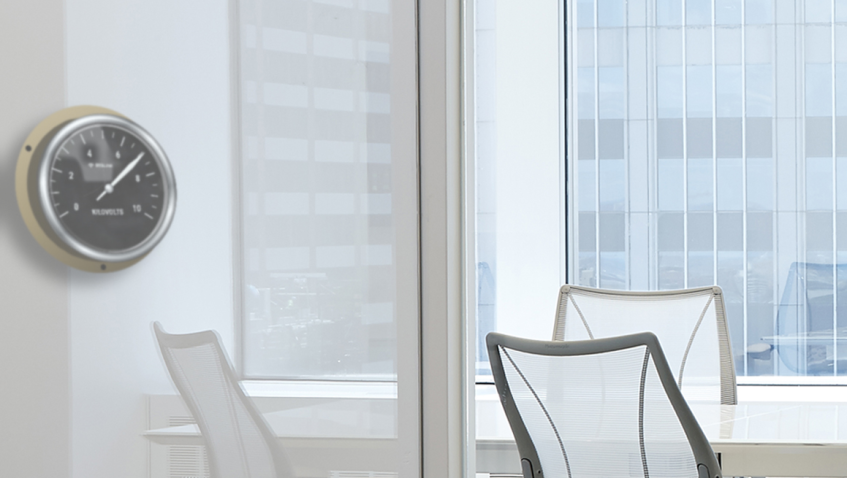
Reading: 7 kV
